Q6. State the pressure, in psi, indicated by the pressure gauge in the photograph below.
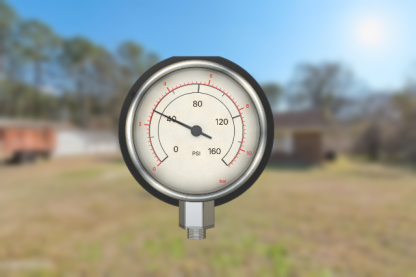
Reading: 40 psi
